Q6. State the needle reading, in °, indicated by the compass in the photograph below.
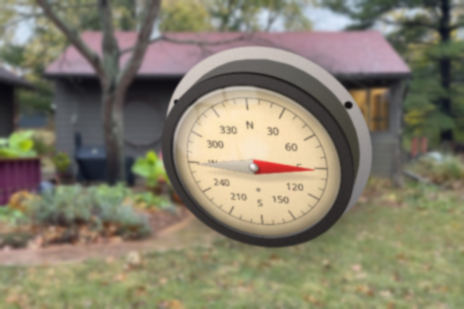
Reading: 90 °
